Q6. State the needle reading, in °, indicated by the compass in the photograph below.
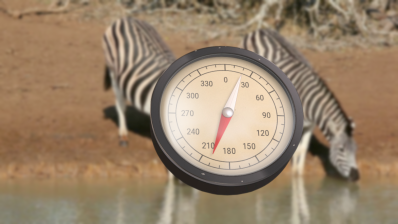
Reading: 200 °
